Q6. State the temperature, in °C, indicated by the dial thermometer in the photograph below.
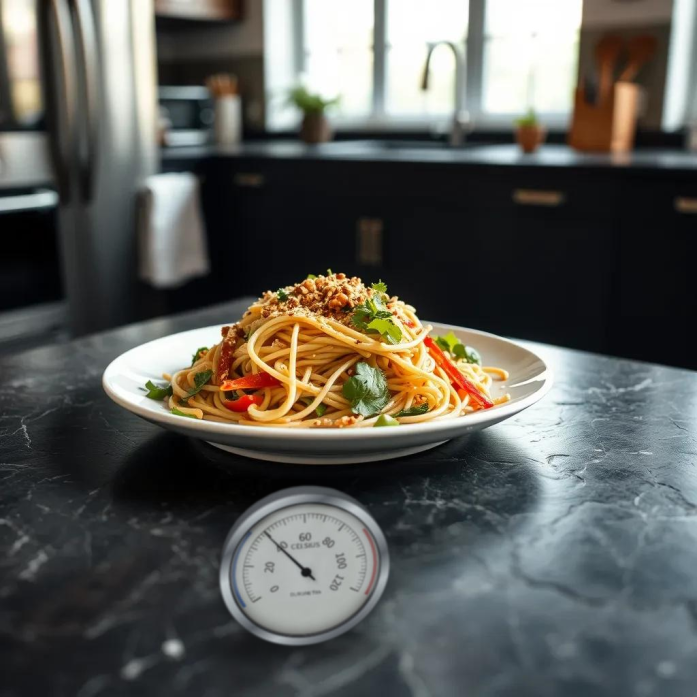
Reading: 40 °C
